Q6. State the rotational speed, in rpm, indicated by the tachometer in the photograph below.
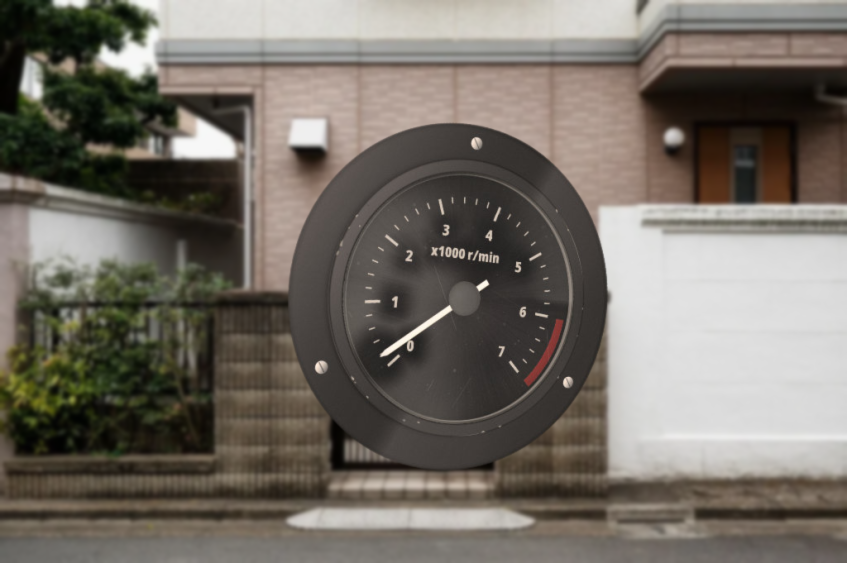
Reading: 200 rpm
